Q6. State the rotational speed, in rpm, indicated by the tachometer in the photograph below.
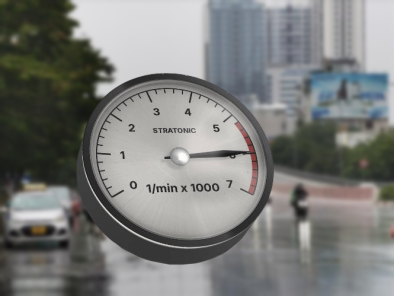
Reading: 6000 rpm
